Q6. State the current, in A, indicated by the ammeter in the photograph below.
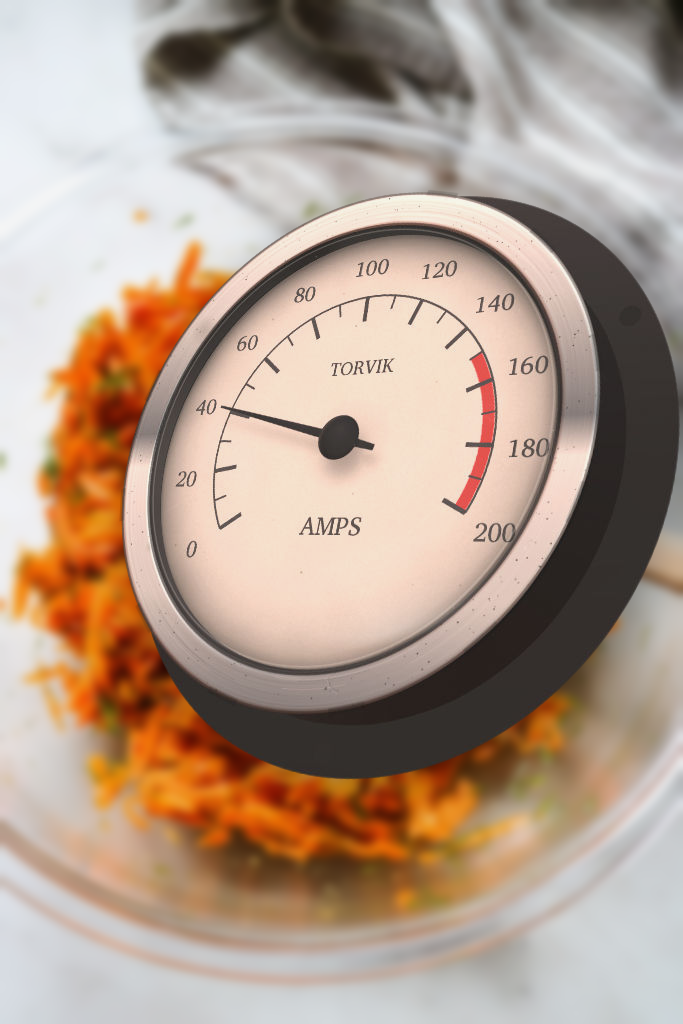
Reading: 40 A
